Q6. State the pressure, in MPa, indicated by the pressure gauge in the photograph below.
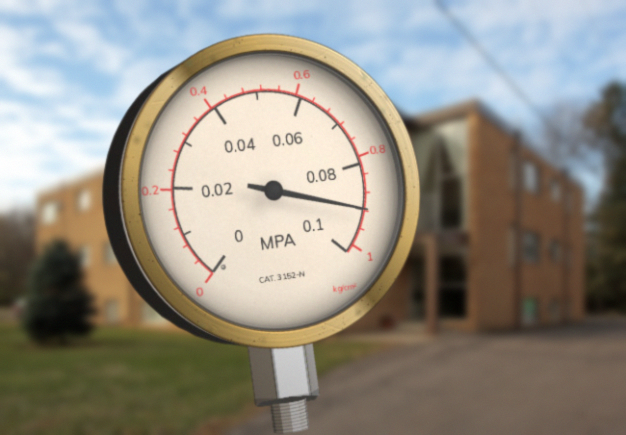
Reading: 0.09 MPa
